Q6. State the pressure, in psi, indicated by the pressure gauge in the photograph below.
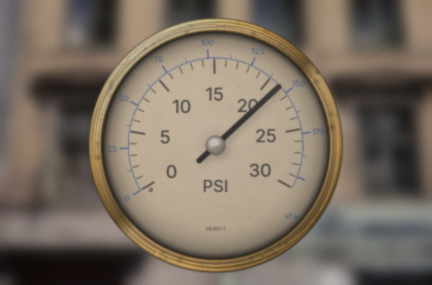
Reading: 21 psi
